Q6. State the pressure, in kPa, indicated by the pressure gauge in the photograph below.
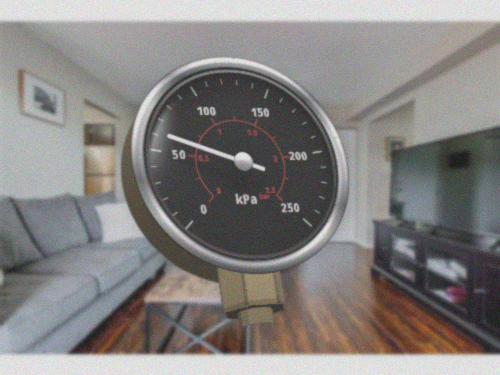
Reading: 60 kPa
